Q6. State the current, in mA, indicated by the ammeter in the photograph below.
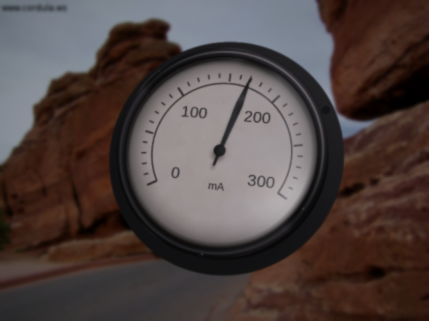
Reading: 170 mA
